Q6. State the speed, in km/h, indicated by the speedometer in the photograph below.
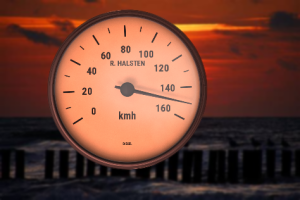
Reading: 150 km/h
